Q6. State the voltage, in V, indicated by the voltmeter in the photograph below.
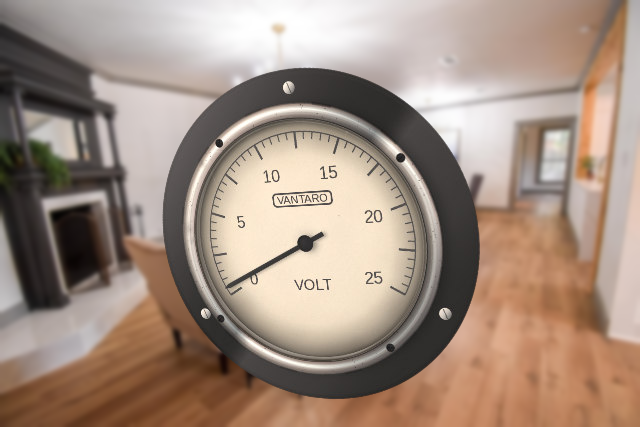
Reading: 0.5 V
